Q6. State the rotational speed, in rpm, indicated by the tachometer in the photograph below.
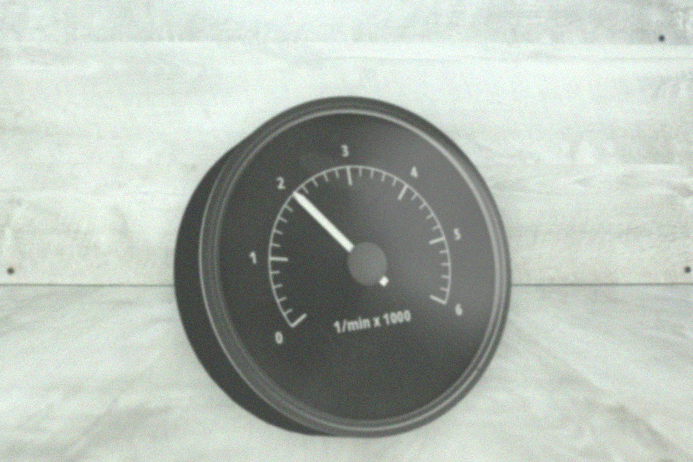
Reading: 2000 rpm
